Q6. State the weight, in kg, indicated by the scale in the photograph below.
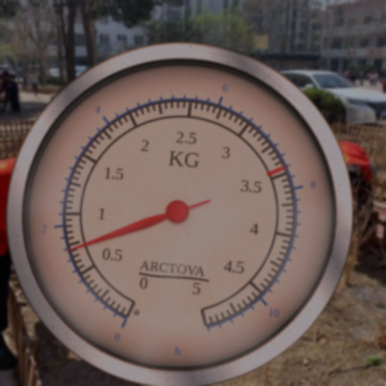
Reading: 0.7 kg
